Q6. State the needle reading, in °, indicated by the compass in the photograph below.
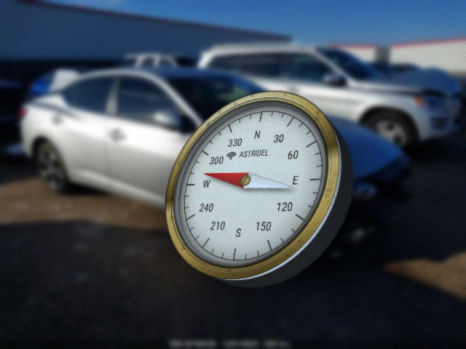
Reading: 280 °
